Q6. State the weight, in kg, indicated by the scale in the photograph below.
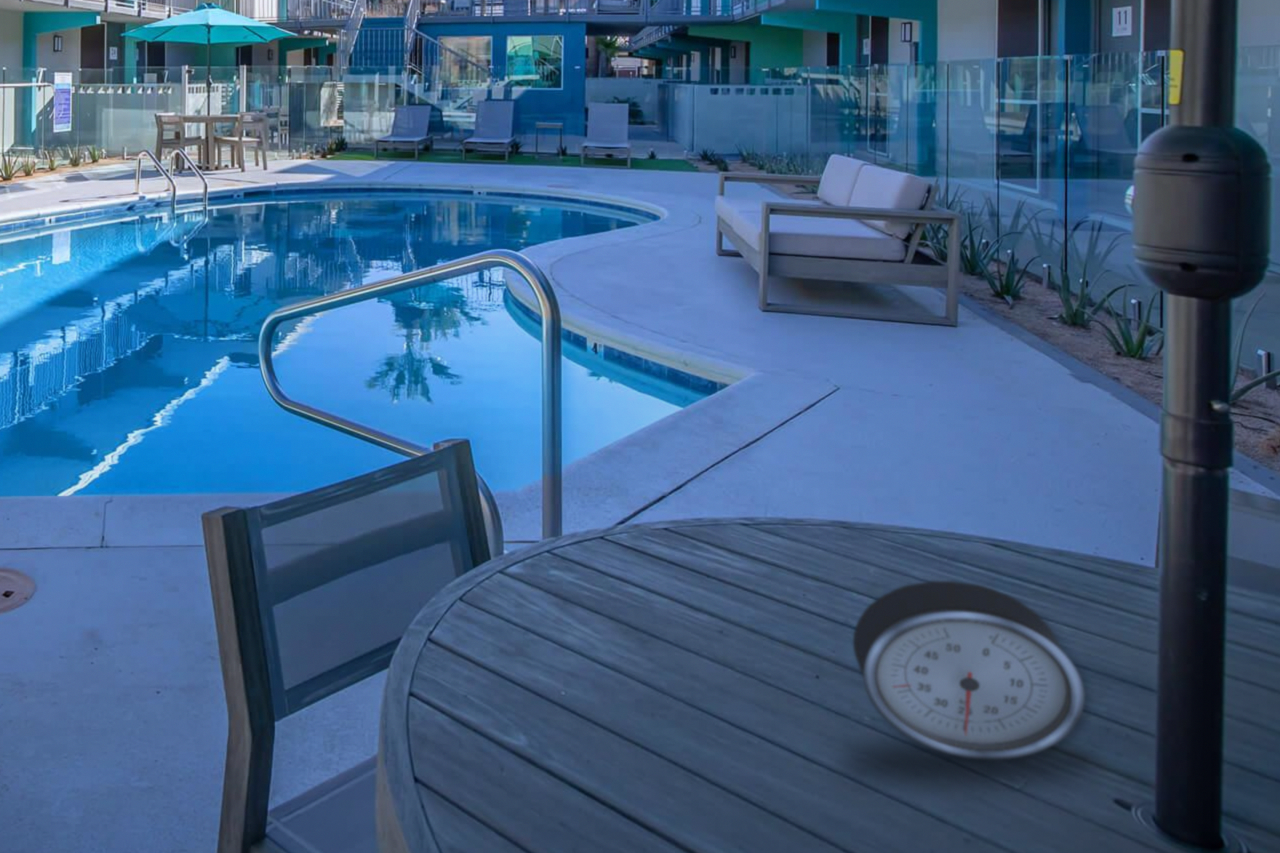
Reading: 25 kg
